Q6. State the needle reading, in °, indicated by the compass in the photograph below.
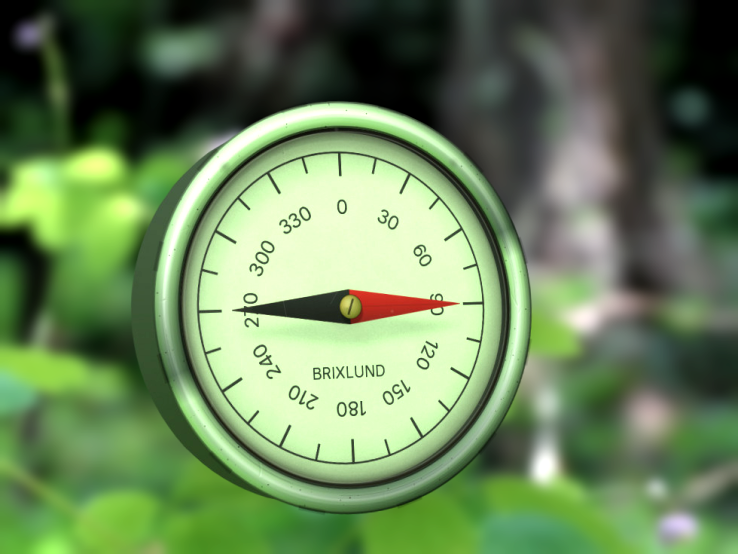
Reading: 90 °
